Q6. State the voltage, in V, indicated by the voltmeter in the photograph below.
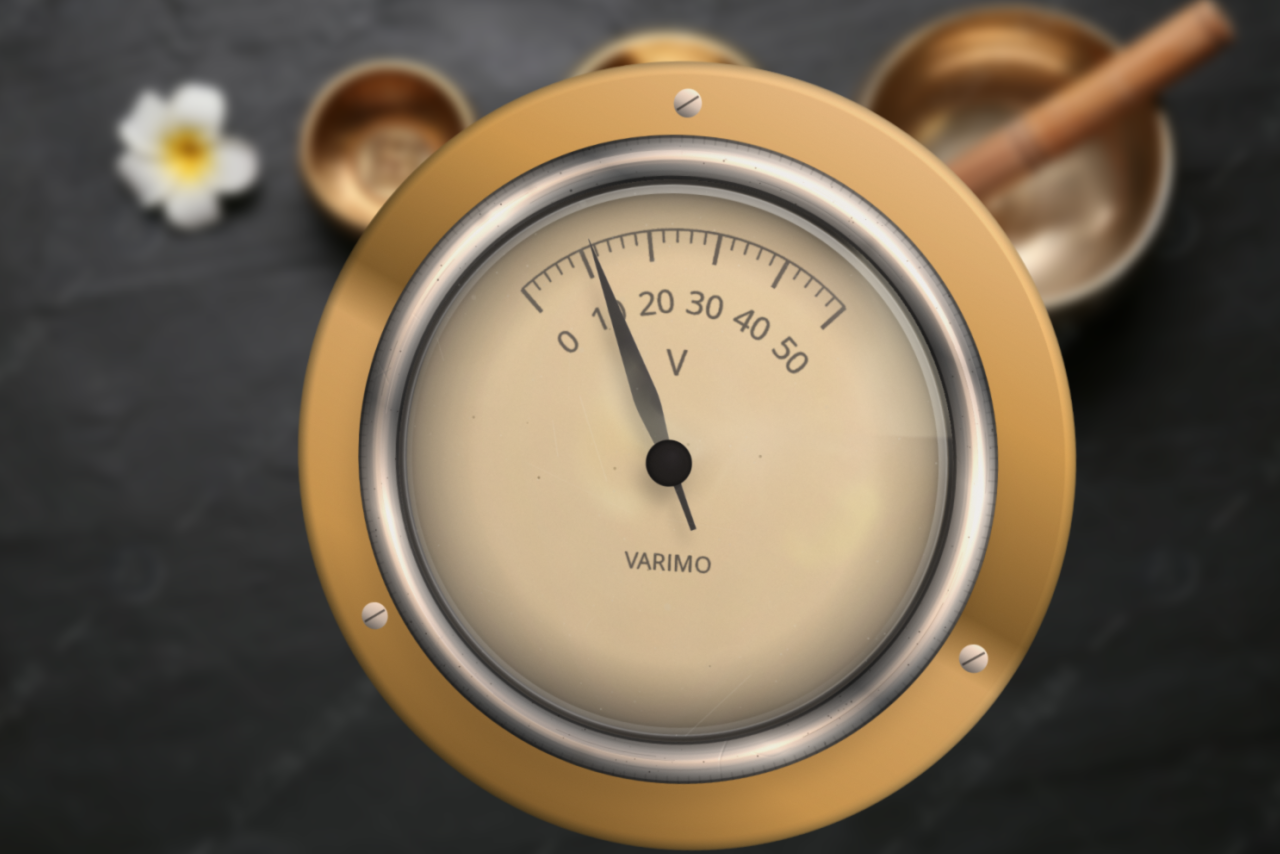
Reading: 12 V
